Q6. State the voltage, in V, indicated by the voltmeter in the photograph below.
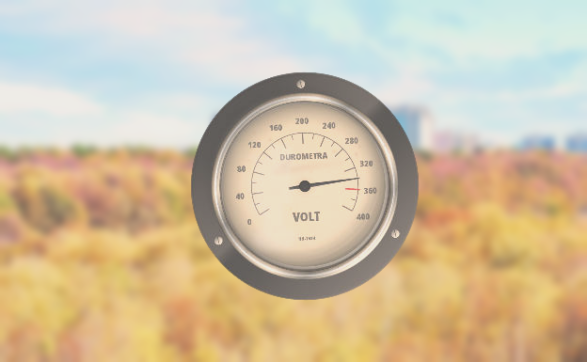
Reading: 340 V
